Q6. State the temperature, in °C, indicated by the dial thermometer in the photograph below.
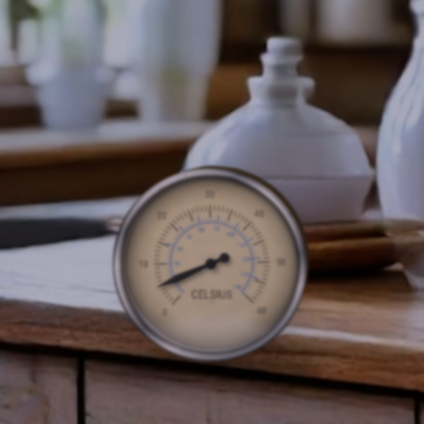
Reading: 5 °C
